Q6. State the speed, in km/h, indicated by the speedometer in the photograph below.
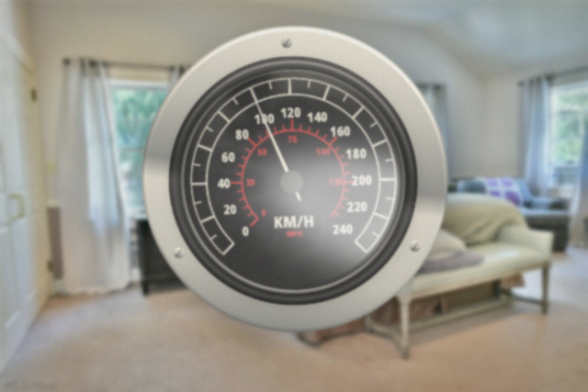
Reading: 100 km/h
